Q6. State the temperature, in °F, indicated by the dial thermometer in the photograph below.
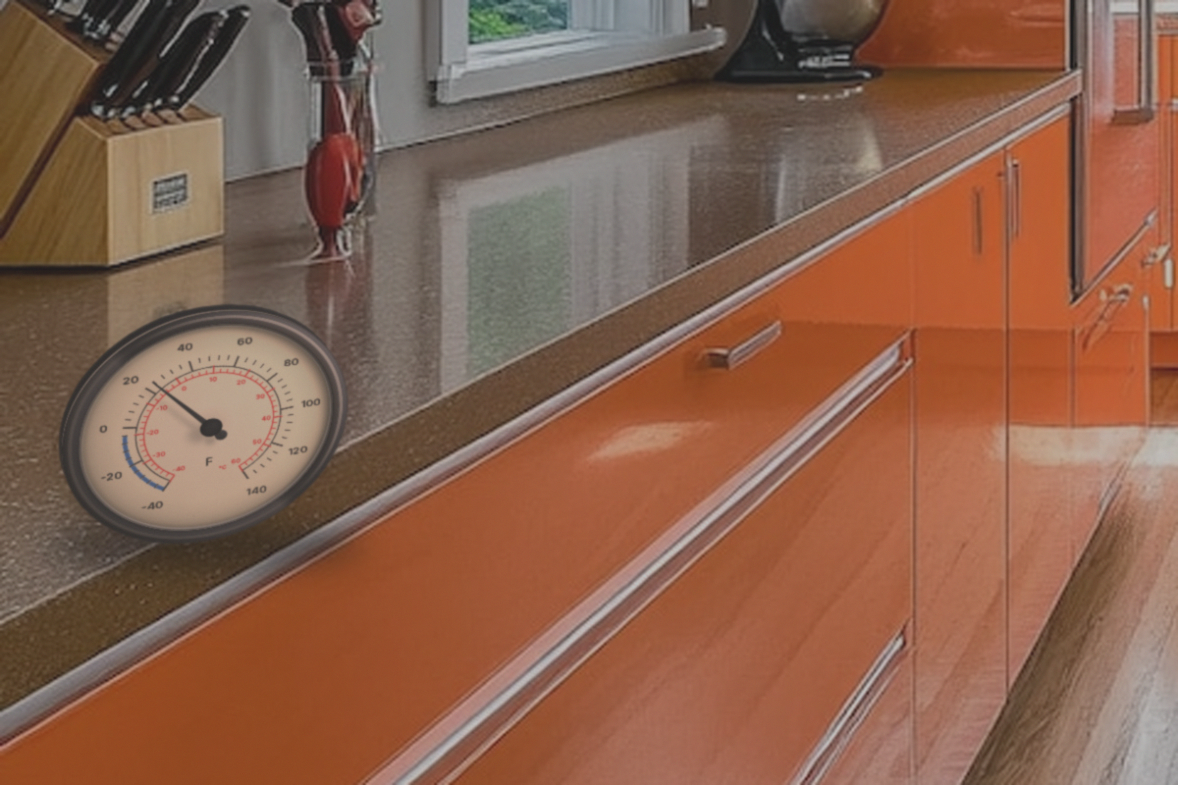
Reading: 24 °F
